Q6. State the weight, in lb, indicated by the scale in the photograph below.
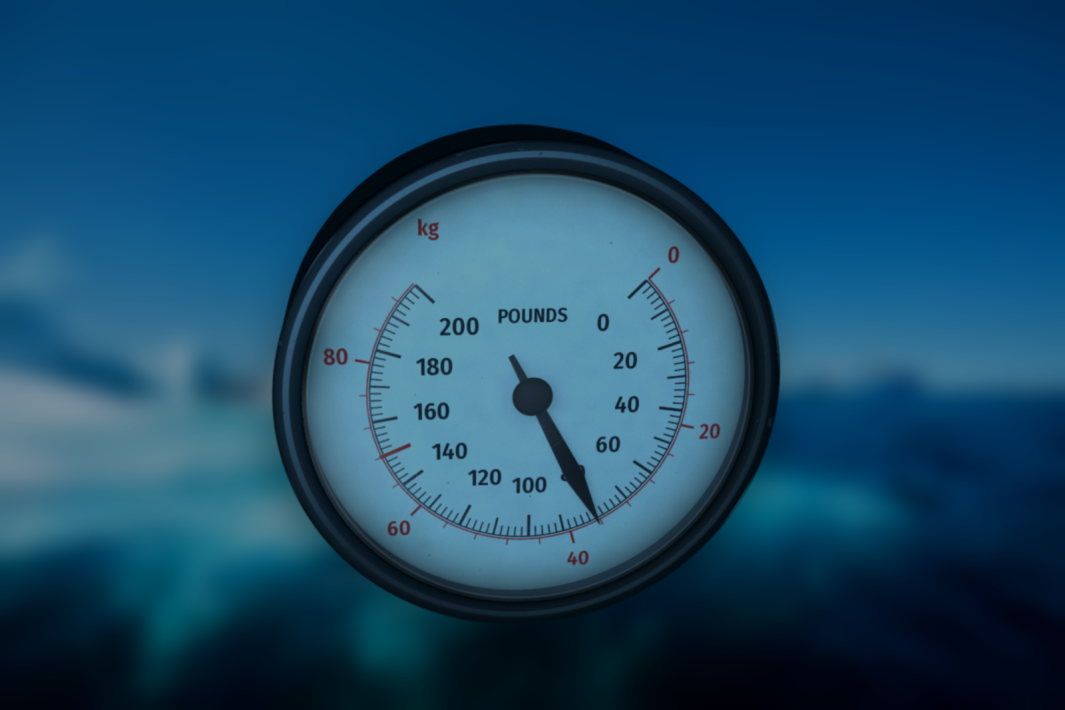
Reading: 80 lb
